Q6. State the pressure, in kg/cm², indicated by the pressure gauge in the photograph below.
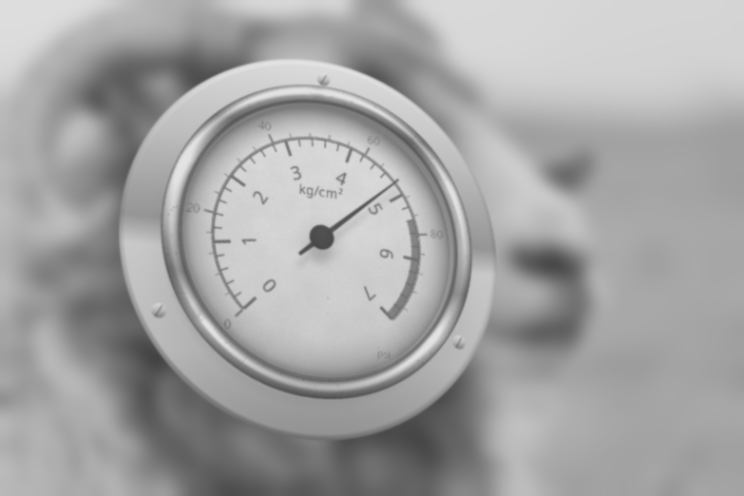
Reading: 4.8 kg/cm²
